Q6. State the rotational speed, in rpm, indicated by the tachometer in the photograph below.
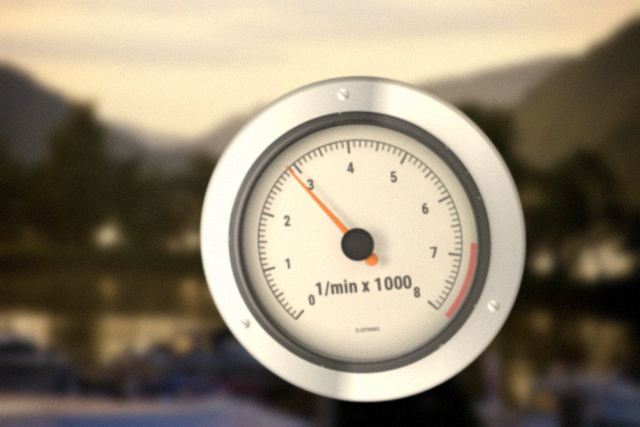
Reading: 2900 rpm
